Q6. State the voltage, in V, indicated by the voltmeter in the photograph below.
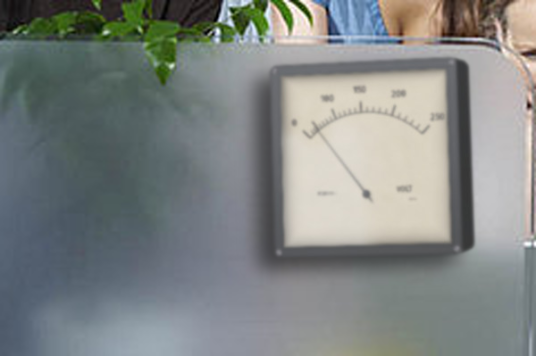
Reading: 50 V
